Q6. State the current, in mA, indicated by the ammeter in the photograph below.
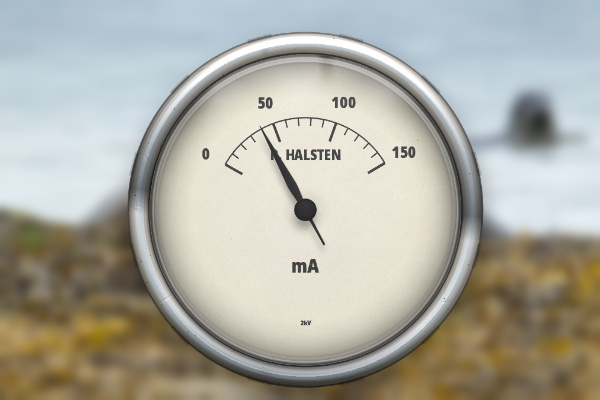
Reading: 40 mA
